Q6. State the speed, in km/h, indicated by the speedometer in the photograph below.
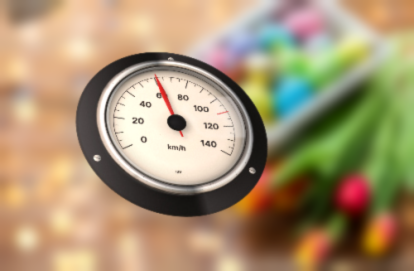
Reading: 60 km/h
